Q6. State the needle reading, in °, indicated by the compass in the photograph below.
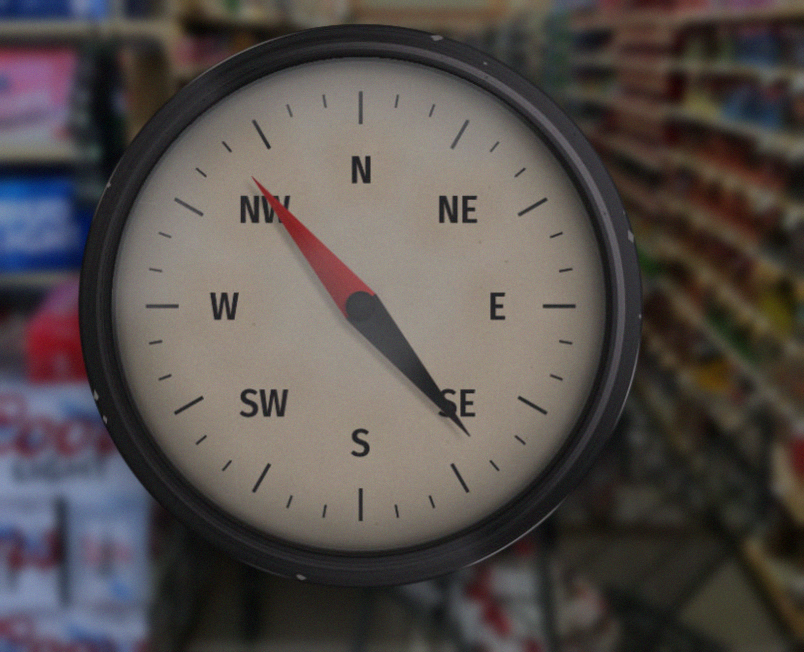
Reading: 320 °
